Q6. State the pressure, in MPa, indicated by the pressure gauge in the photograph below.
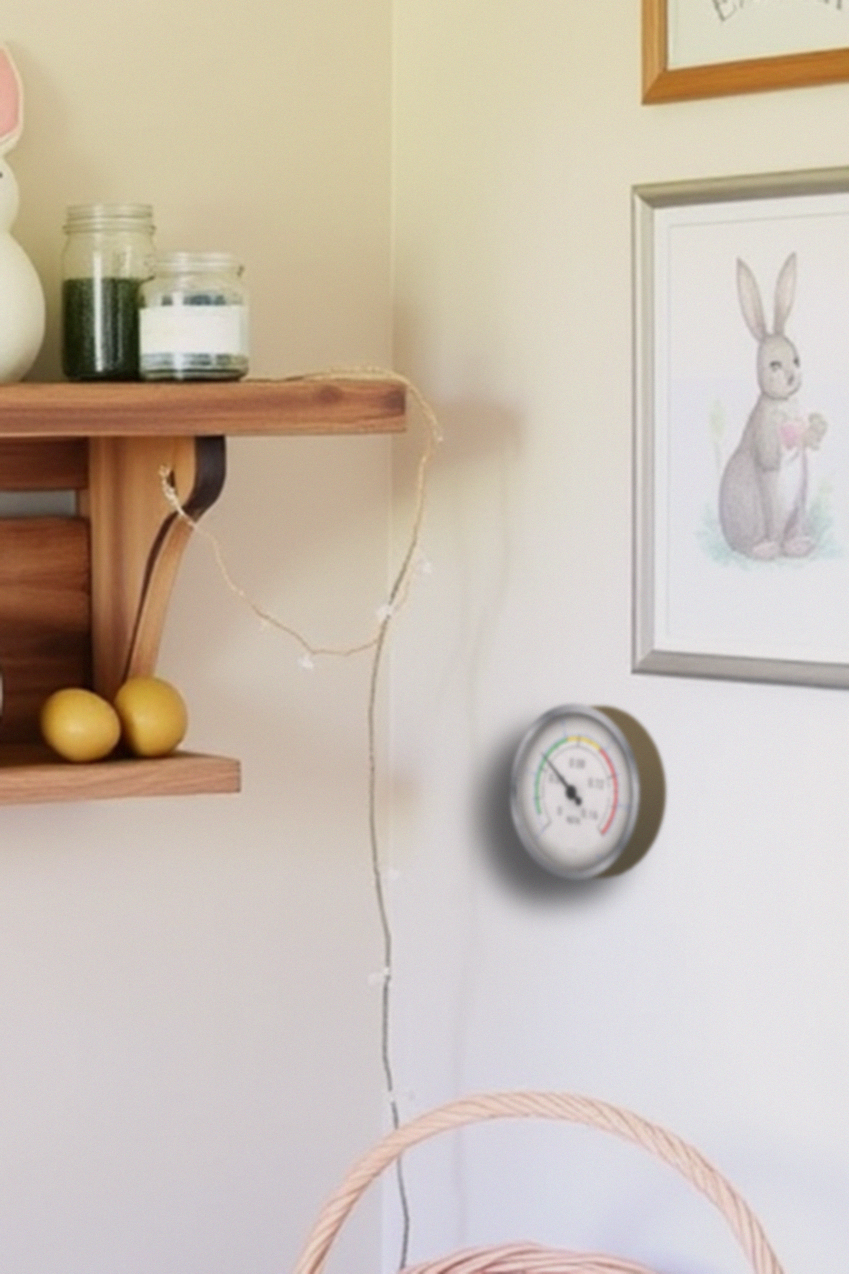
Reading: 0.05 MPa
